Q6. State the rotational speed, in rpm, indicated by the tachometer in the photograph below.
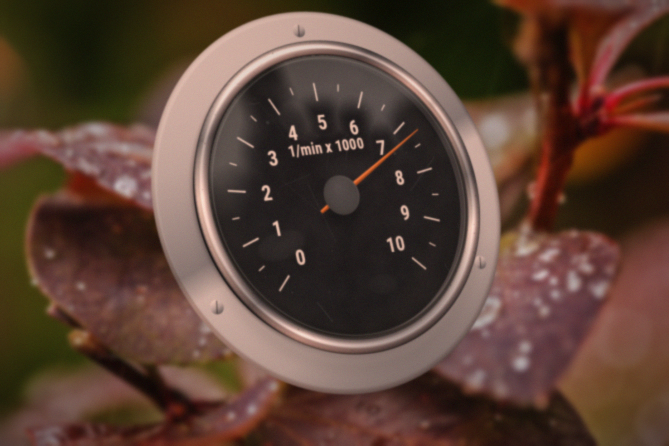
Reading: 7250 rpm
